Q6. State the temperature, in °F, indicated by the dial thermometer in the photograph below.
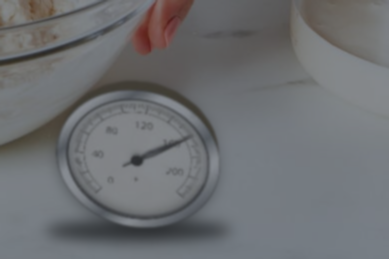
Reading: 160 °F
